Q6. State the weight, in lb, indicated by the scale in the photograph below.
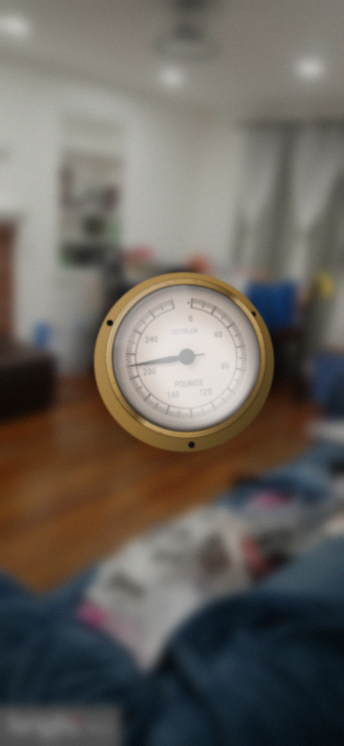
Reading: 210 lb
